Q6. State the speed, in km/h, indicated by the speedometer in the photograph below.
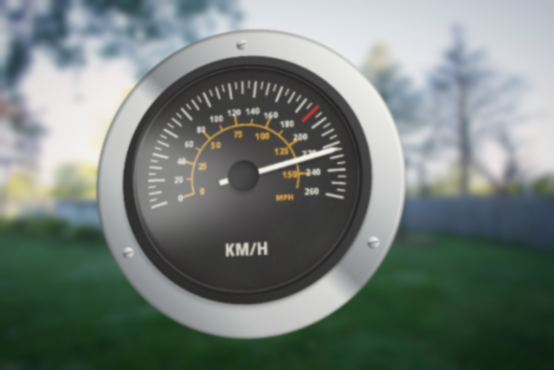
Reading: 225 km/h
